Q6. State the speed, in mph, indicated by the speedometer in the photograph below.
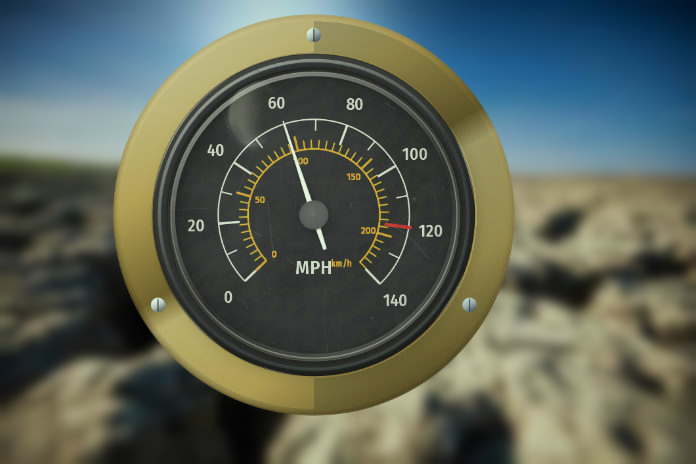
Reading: 60 mph
